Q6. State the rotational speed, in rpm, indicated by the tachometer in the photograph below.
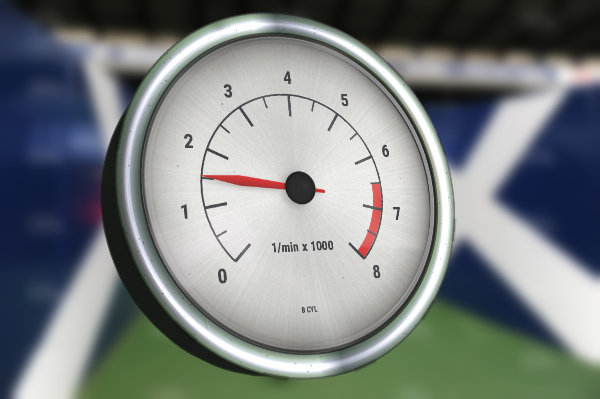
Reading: 1500 rpm
